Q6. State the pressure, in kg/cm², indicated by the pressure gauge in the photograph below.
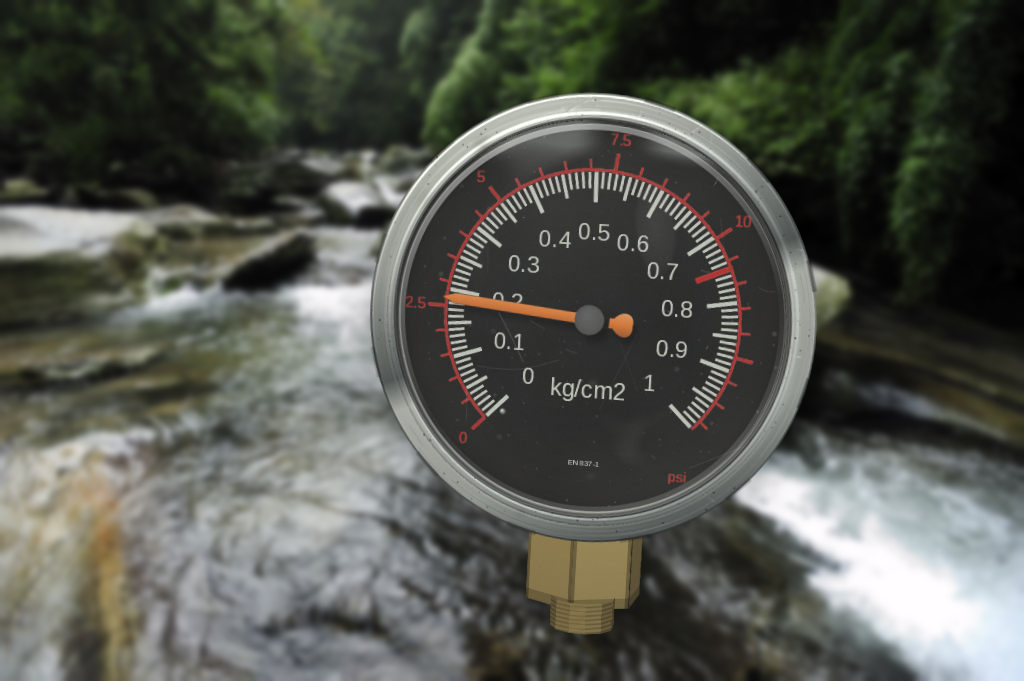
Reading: 0.19 kg/cm²
